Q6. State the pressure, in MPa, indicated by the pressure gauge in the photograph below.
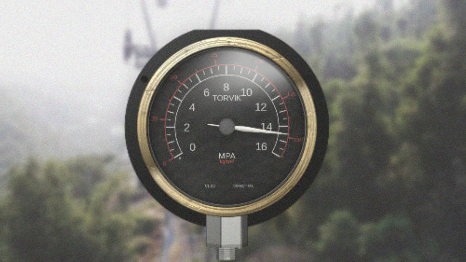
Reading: 14.5 MPa
